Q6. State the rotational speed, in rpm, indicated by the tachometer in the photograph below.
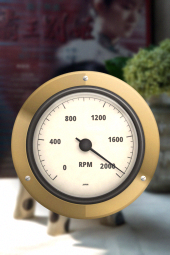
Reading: 1950 rpm
